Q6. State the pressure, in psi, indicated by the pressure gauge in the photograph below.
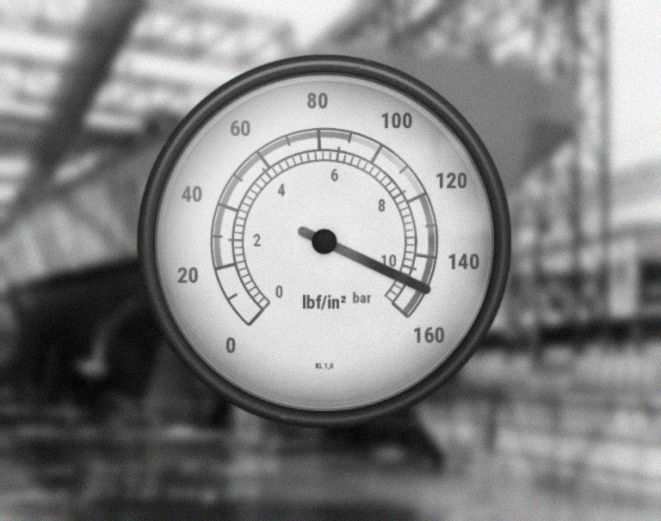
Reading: 150 psi
